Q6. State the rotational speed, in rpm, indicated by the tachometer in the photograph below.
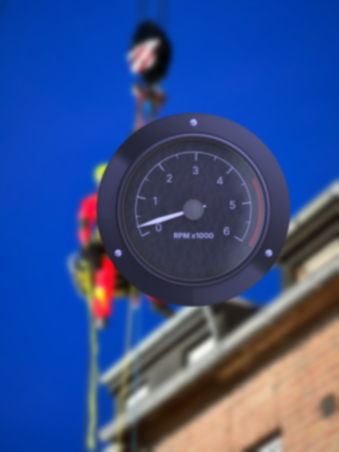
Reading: 250 rpm
